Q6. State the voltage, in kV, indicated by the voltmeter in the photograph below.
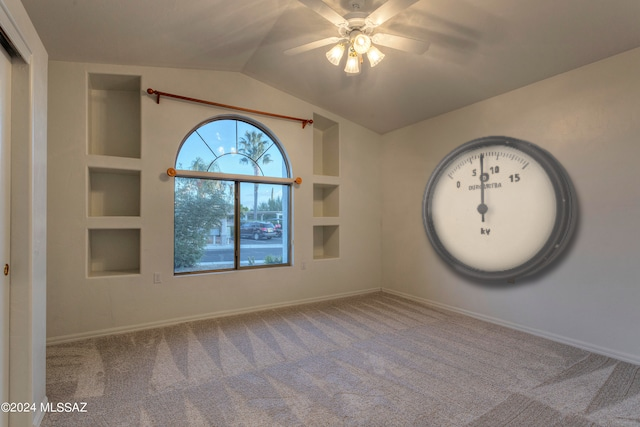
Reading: 7.5 kV
